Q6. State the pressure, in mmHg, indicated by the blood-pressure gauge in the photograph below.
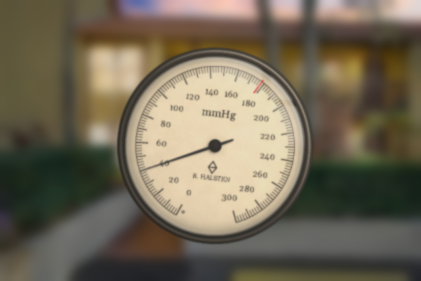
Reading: 40 mmHg
